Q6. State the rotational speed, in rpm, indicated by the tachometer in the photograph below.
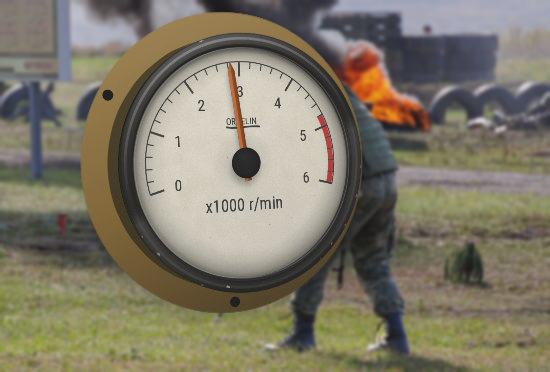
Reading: 2800 rpm
